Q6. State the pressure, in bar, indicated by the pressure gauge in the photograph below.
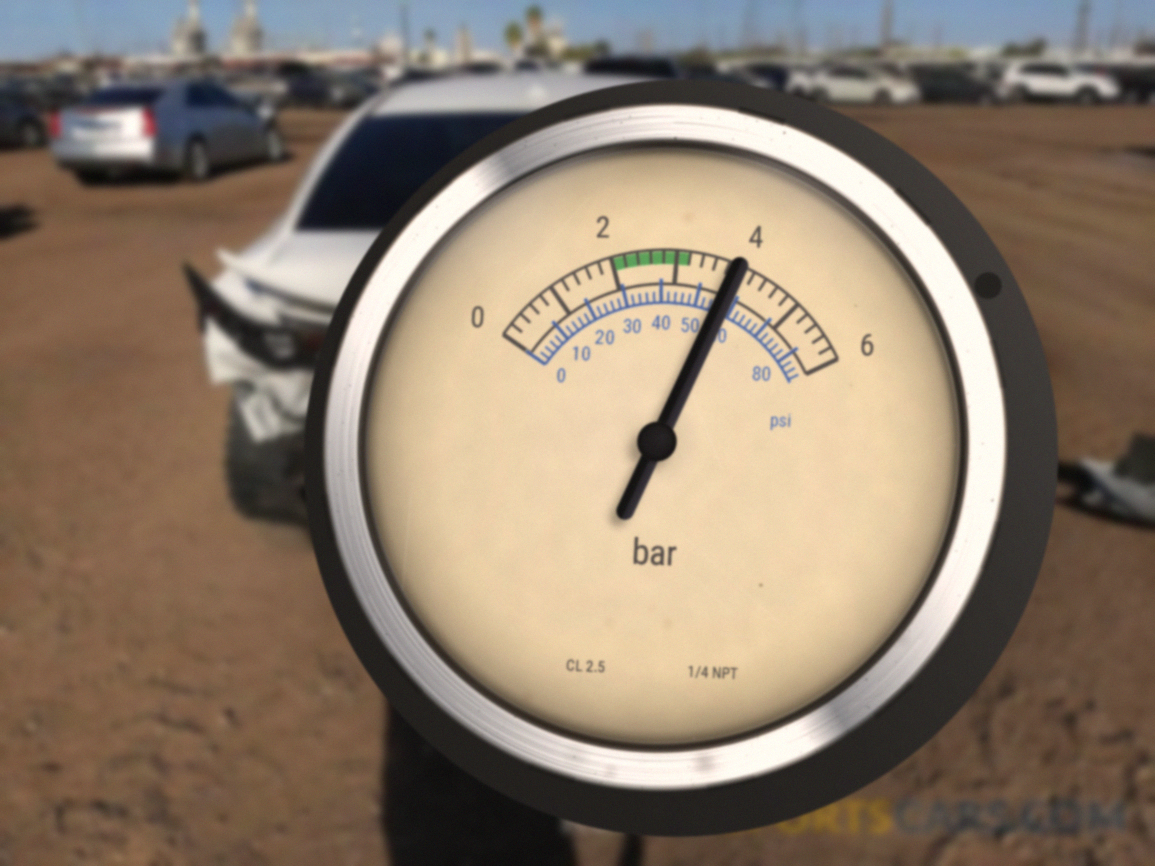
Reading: 4 bar
